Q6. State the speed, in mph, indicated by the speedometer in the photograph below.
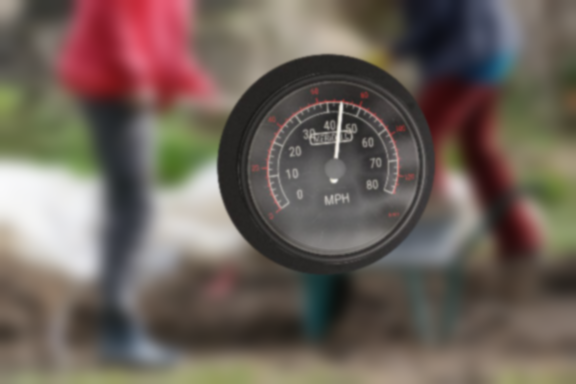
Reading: 44 mph
